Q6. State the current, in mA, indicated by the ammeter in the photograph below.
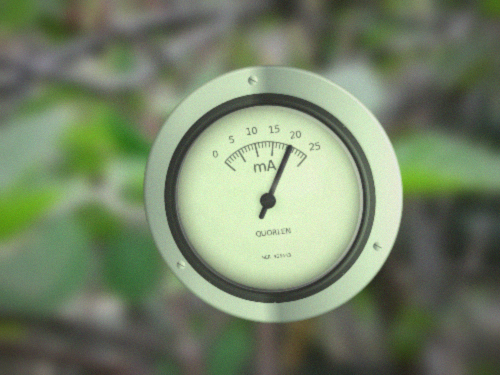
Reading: 20 mA
